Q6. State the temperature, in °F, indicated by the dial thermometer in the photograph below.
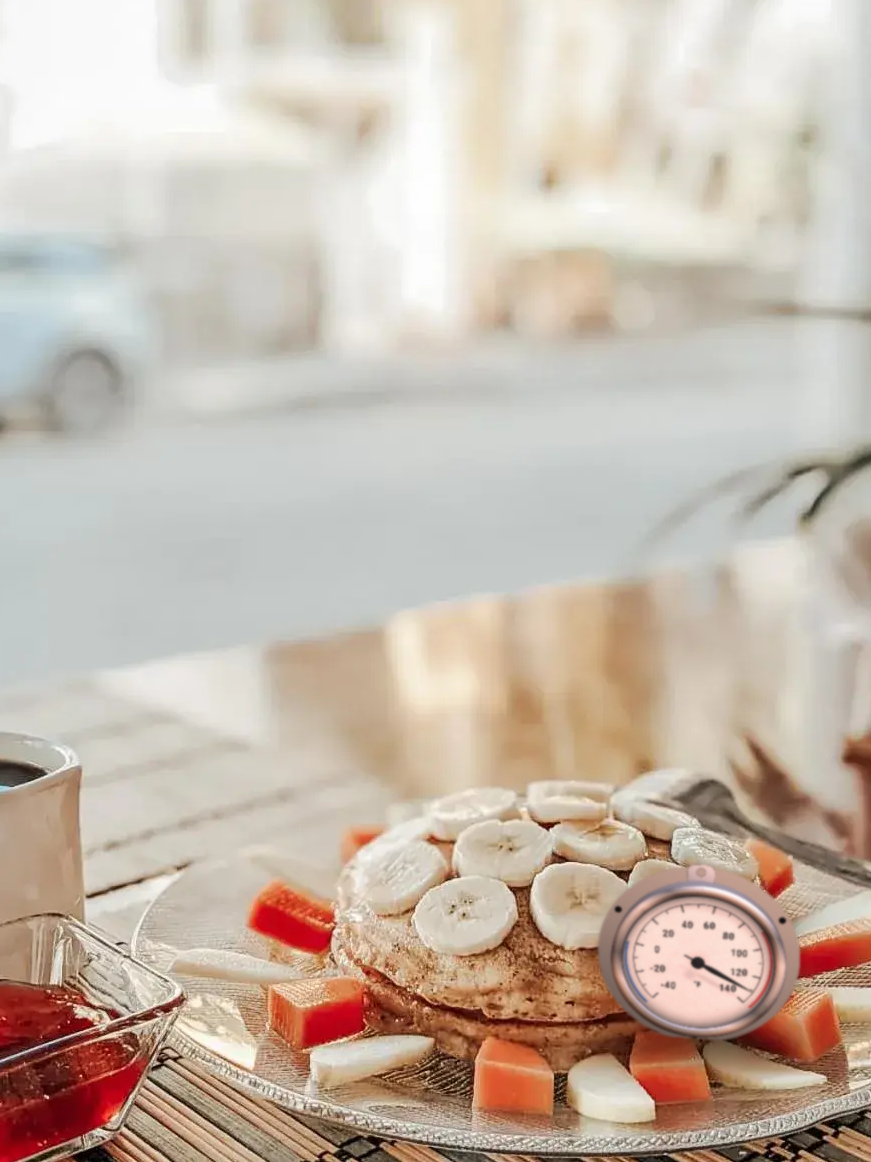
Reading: 130 °F
